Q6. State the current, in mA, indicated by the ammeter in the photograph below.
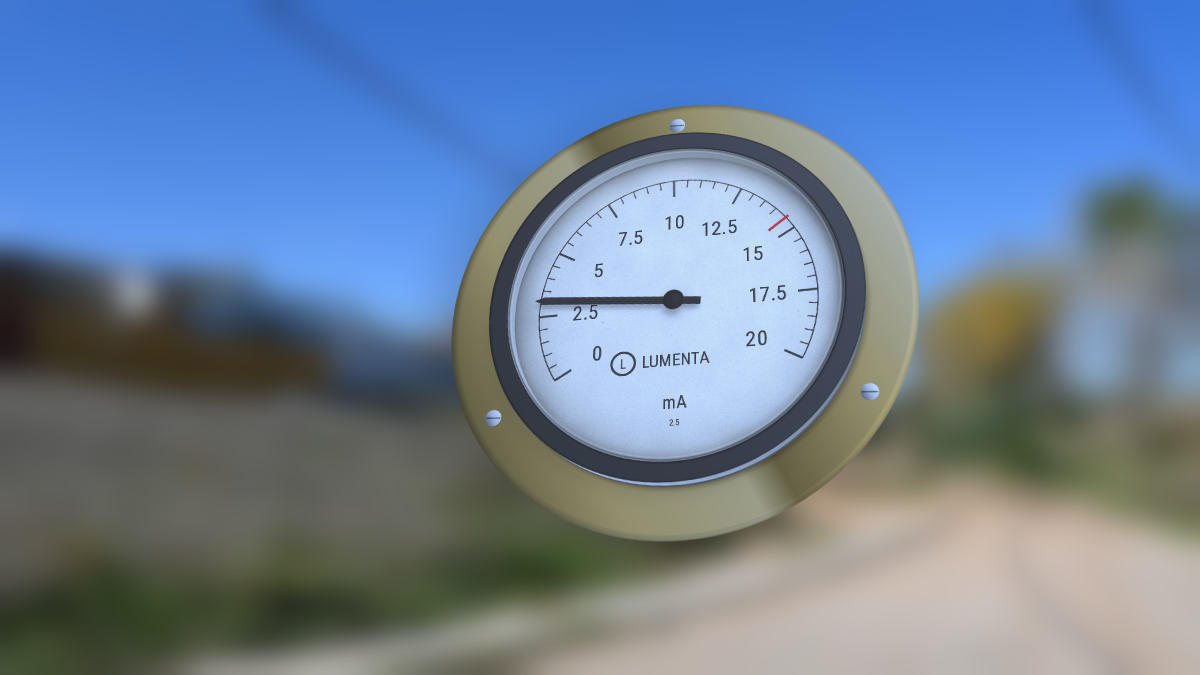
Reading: 3 mA
